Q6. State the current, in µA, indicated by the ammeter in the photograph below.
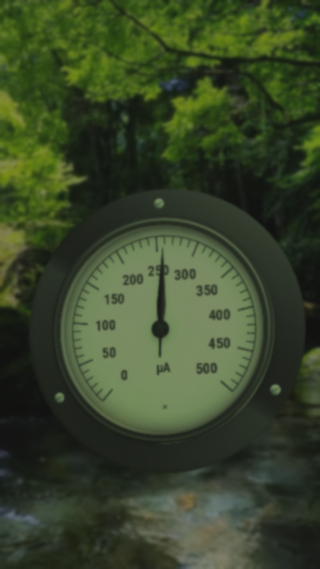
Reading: 260 µA
